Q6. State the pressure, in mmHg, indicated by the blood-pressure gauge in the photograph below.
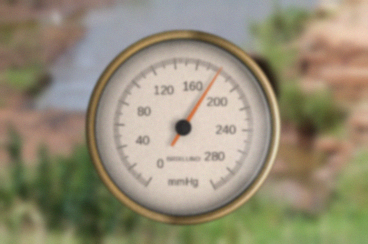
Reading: 180 mmHg
